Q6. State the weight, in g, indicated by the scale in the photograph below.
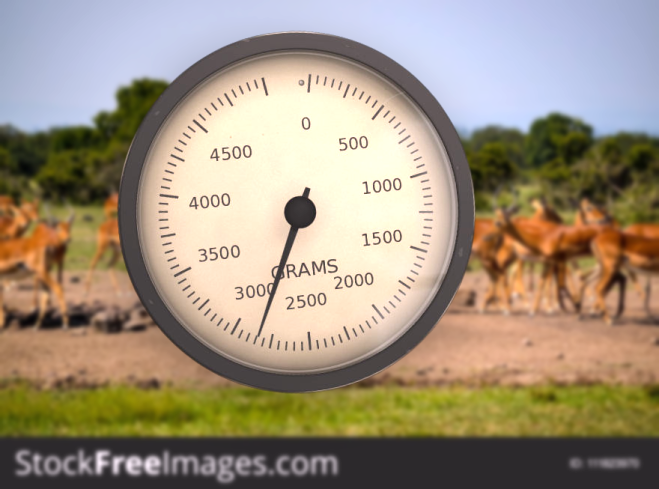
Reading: 2850 g
